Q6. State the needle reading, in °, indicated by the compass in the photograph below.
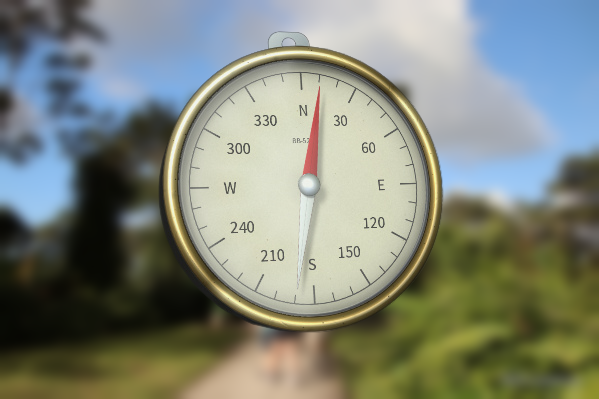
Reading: 10 °
